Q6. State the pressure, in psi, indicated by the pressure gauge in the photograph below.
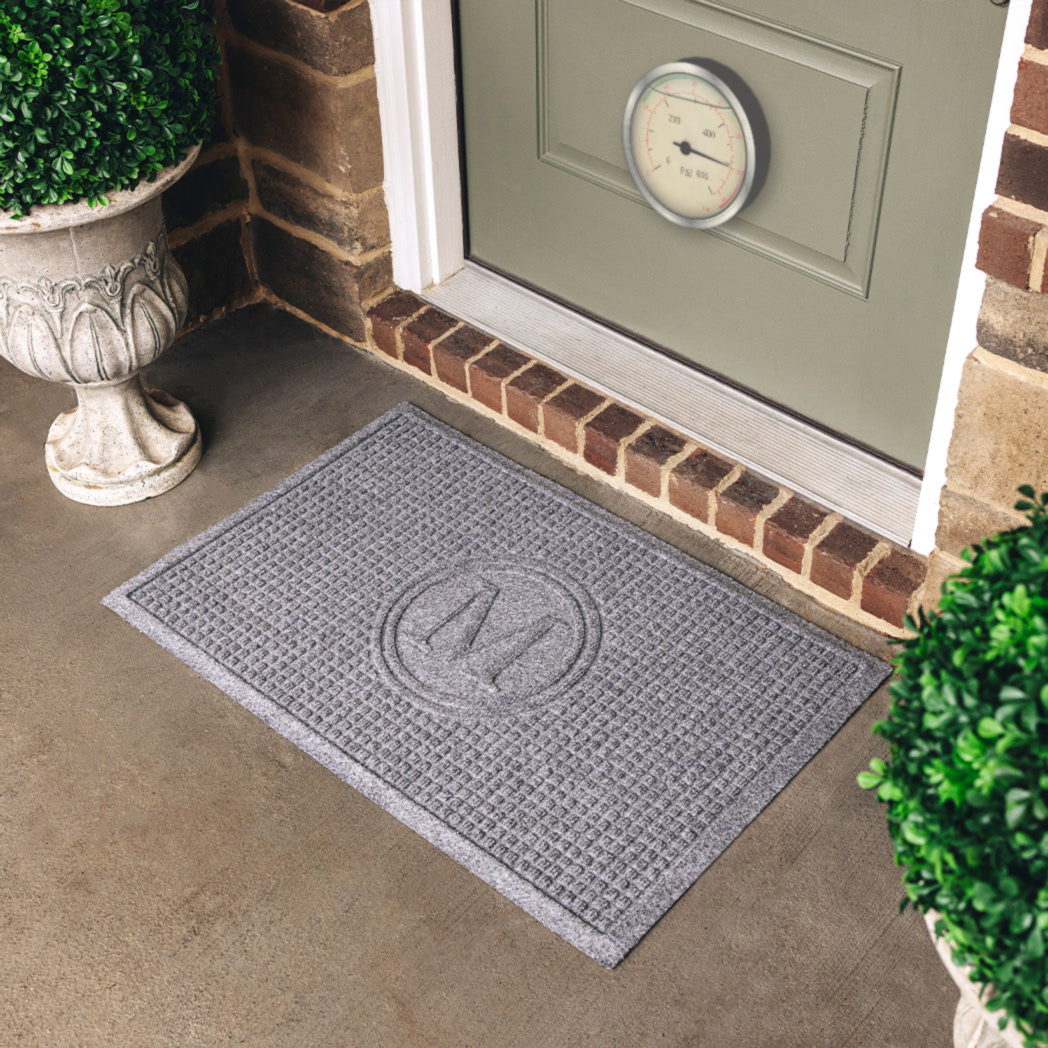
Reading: 500 psi
